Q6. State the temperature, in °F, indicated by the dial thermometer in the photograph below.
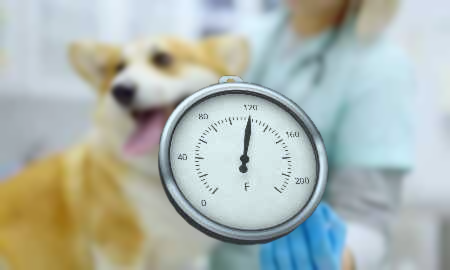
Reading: 120 °F
